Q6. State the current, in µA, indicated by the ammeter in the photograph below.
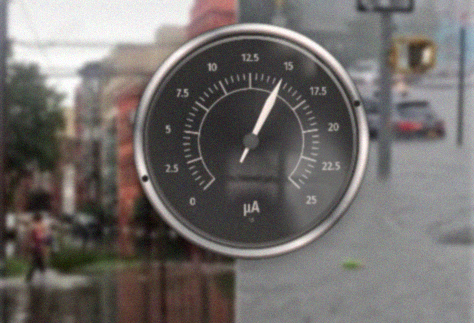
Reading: 15 µA
